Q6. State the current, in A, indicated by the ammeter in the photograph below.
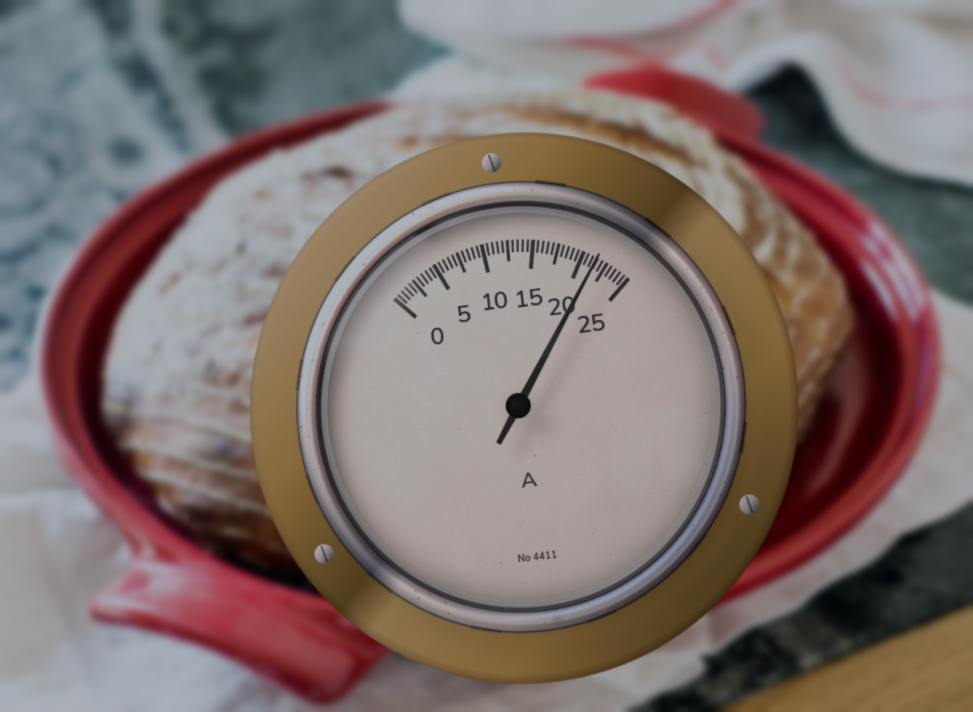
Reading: 21.5 A
